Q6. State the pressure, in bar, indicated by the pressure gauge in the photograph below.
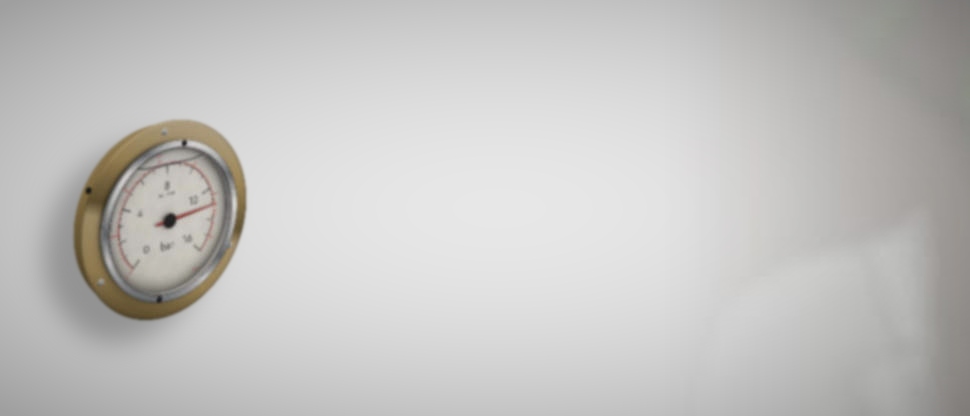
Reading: 13 bar
